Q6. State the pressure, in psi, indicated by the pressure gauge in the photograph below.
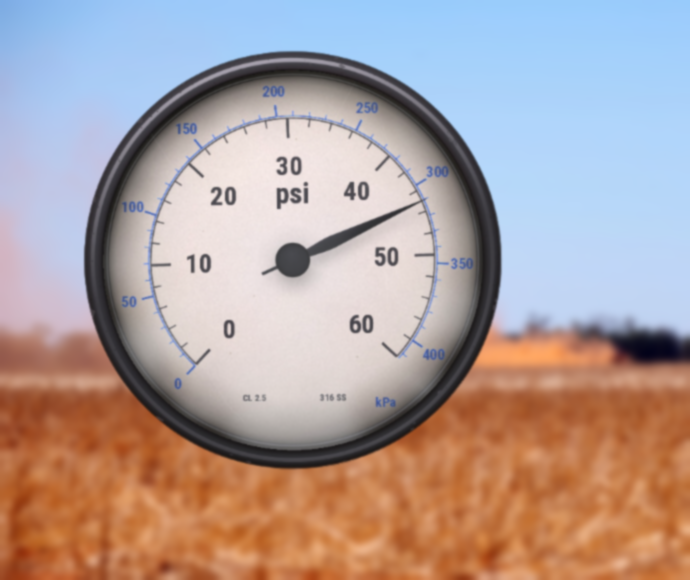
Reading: 45 psi
